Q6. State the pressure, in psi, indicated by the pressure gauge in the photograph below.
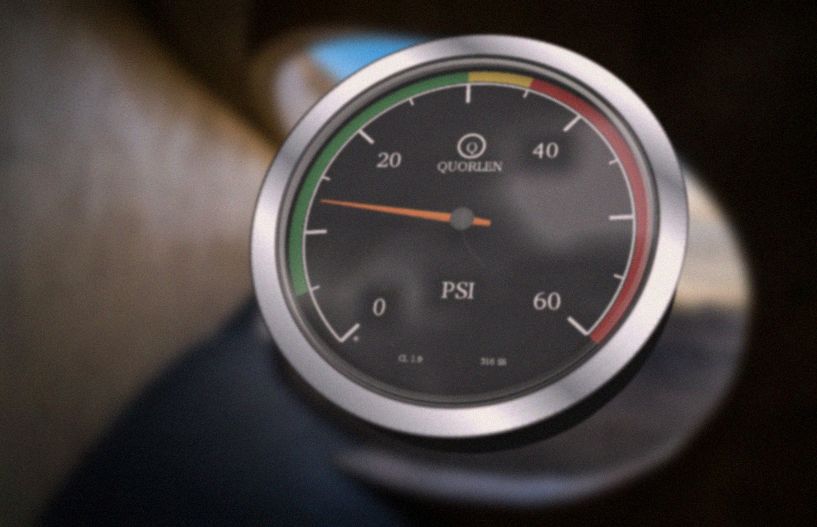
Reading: 12.5 psi
